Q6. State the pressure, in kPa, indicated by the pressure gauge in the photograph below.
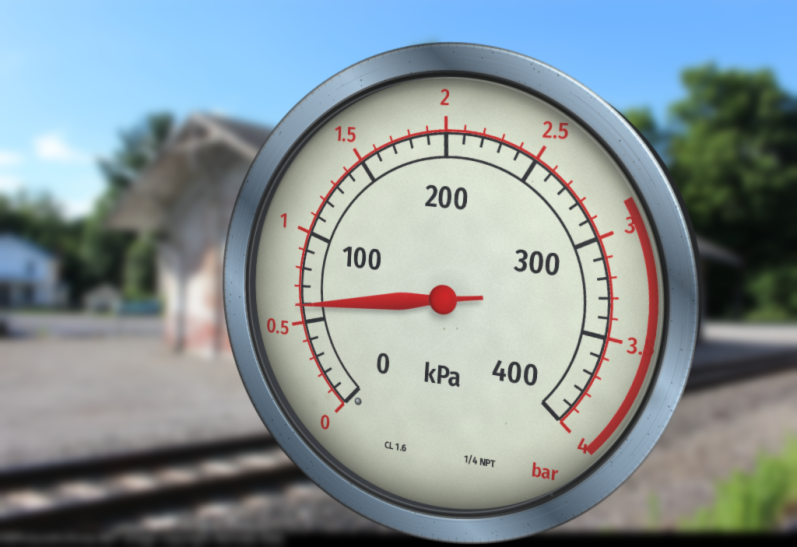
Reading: 60 kPa
